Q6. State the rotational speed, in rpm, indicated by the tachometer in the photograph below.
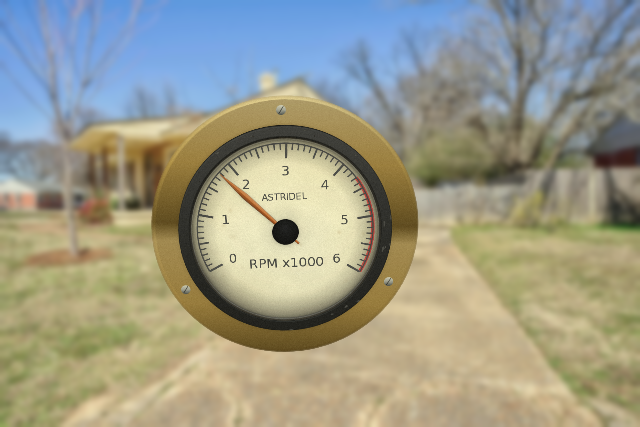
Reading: 1800 rpm
